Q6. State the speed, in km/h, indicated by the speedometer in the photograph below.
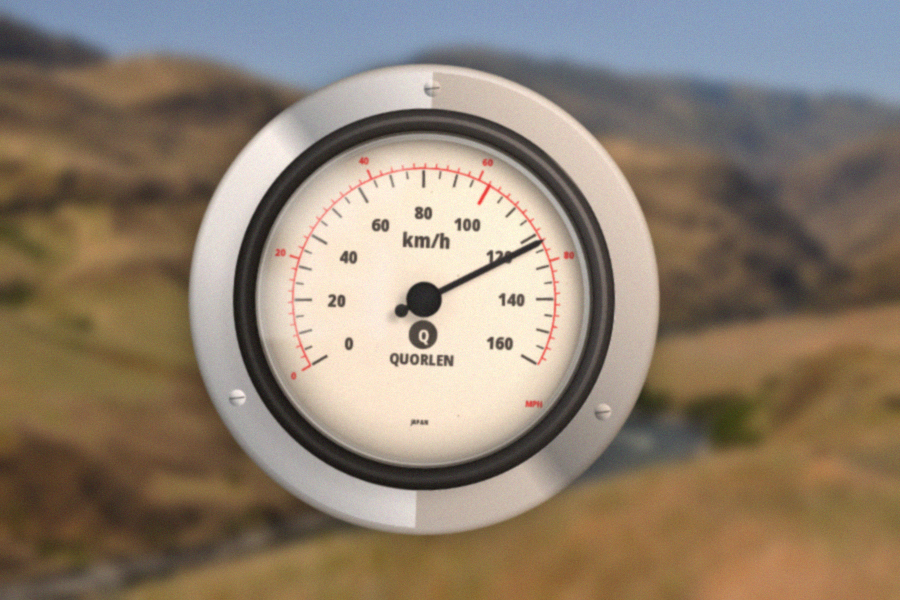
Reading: 122.5 km/h
